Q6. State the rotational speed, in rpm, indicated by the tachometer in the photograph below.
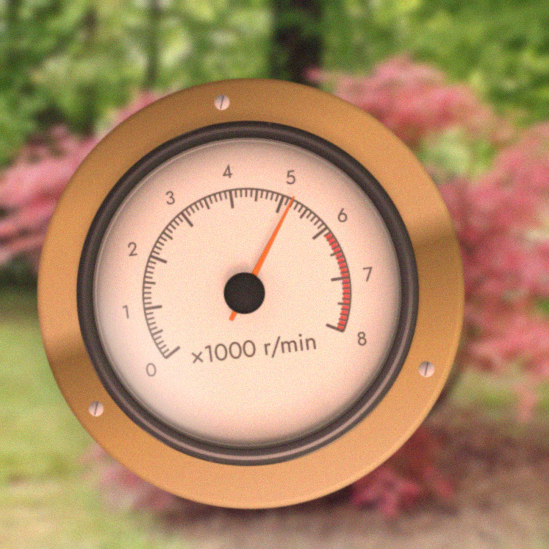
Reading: 5200 rpm
